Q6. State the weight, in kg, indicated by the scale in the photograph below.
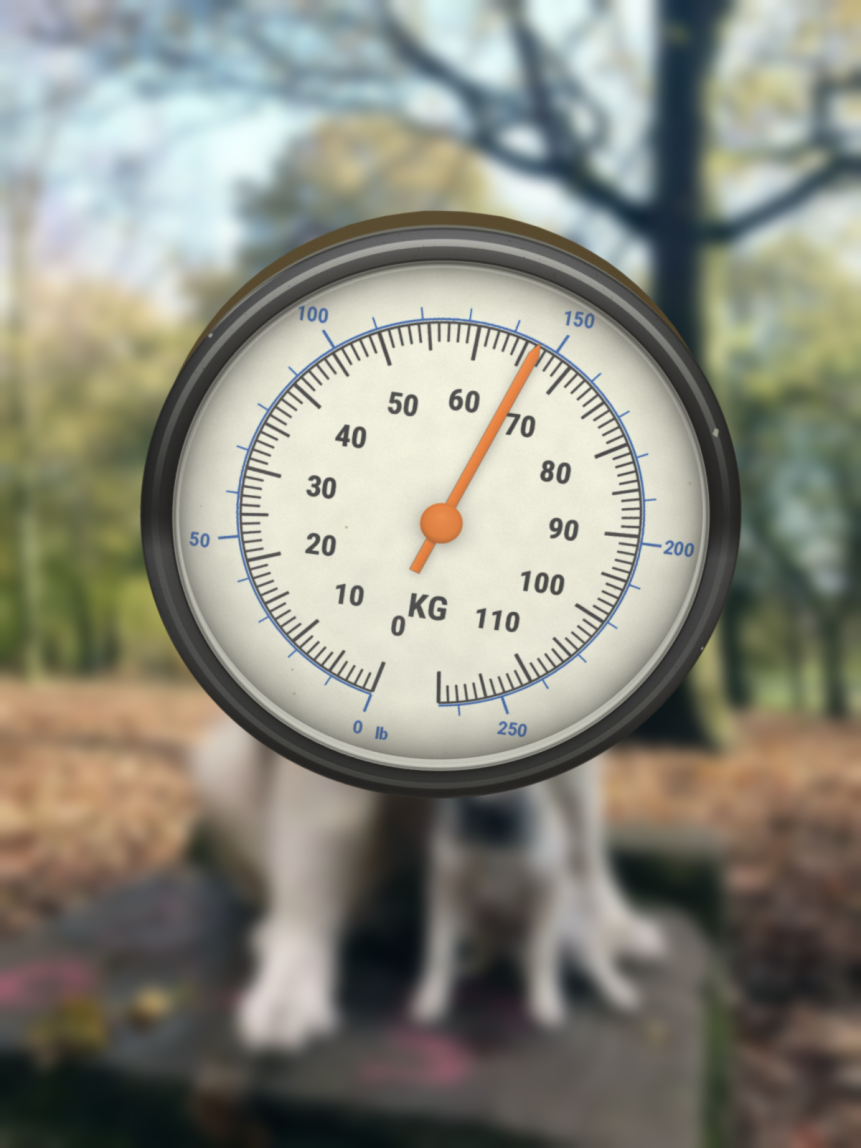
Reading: 66 kg
